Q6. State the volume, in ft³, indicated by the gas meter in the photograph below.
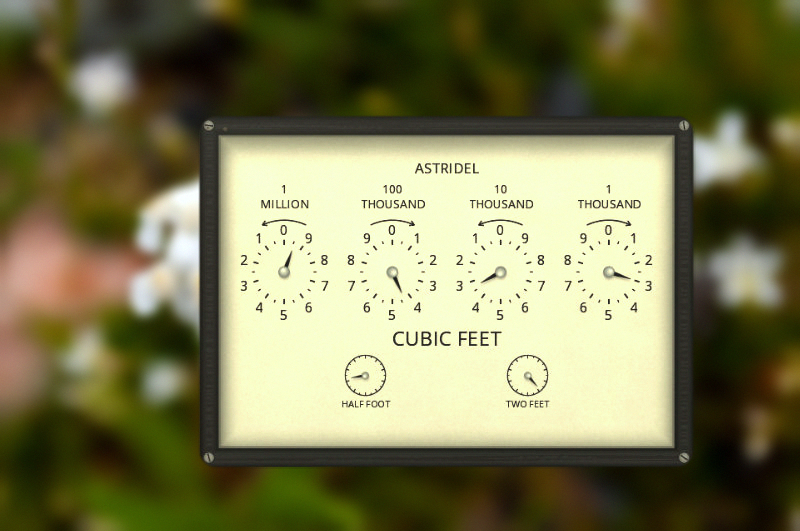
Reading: 943300 ft³
